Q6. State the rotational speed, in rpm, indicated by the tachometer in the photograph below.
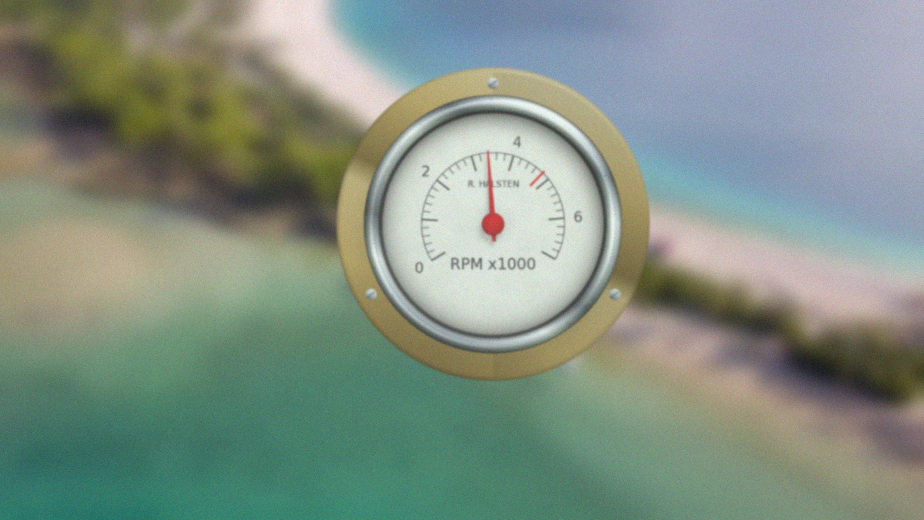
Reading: 3400 rpm
